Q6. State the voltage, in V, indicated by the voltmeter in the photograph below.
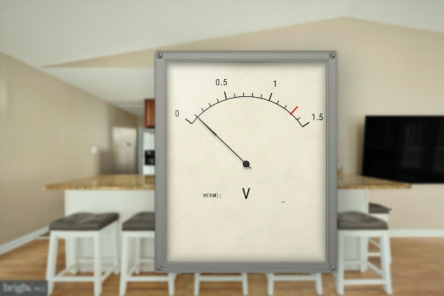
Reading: 0.1 V
